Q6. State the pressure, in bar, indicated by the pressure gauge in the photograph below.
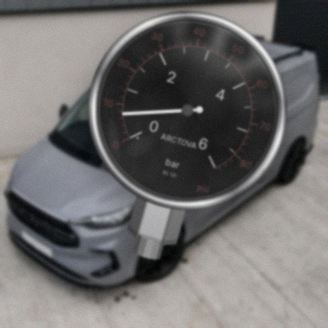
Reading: 0.5 bar
